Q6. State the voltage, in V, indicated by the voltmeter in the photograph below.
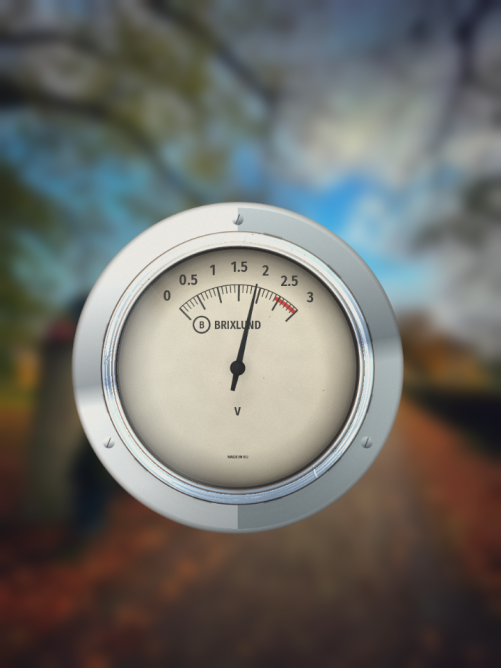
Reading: 1.9 V
